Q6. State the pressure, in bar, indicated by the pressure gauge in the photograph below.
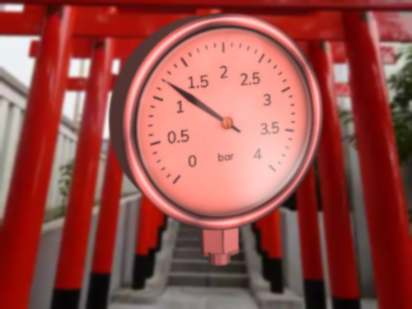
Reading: 1.2 bar
